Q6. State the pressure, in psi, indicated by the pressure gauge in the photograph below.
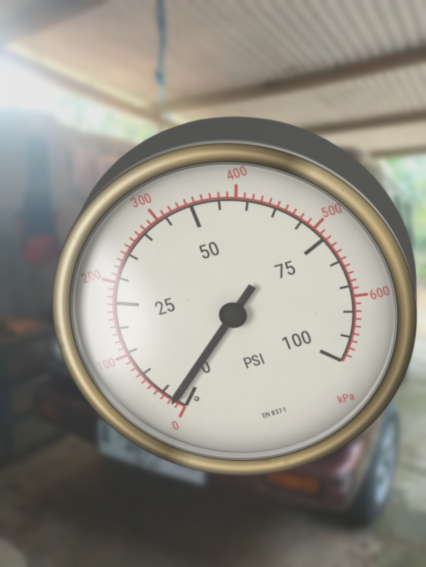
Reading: 2.5 psi
